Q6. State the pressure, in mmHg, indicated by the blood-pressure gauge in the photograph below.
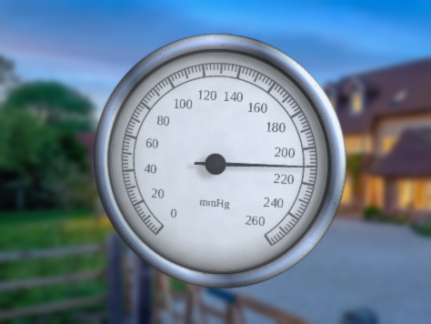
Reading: 210 mmHg
